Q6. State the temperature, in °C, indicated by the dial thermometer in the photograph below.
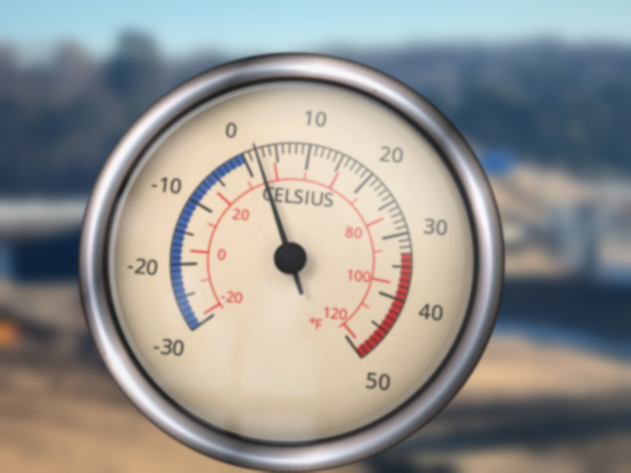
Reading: 2 °C
